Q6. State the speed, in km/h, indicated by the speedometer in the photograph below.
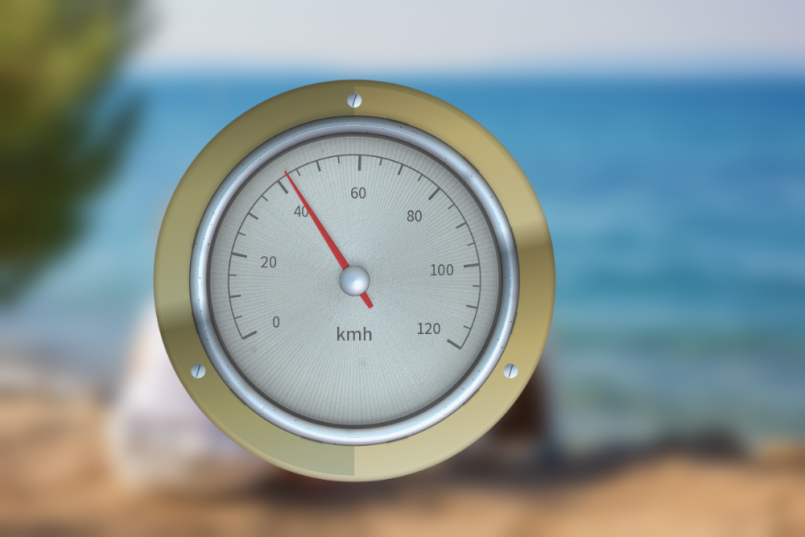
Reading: 42.5 km/h
